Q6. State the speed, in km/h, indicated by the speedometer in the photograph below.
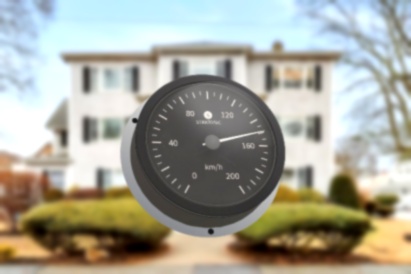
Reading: 150 km/h
